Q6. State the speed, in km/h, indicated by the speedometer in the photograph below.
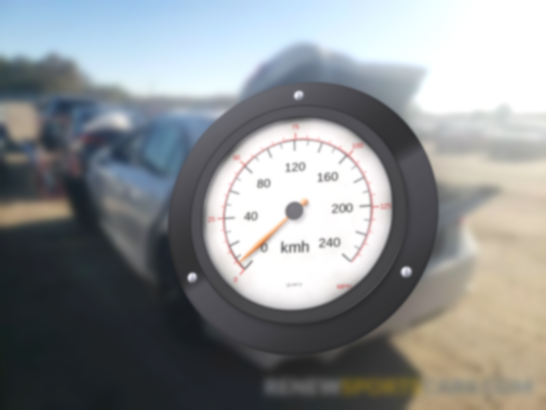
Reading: 5 km/h
